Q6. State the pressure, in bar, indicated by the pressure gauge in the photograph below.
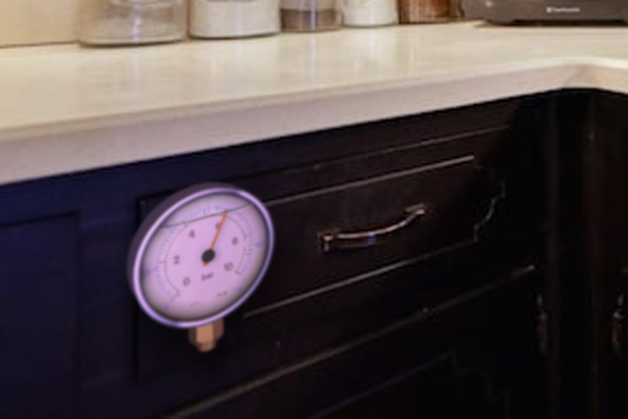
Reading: 6 bar
